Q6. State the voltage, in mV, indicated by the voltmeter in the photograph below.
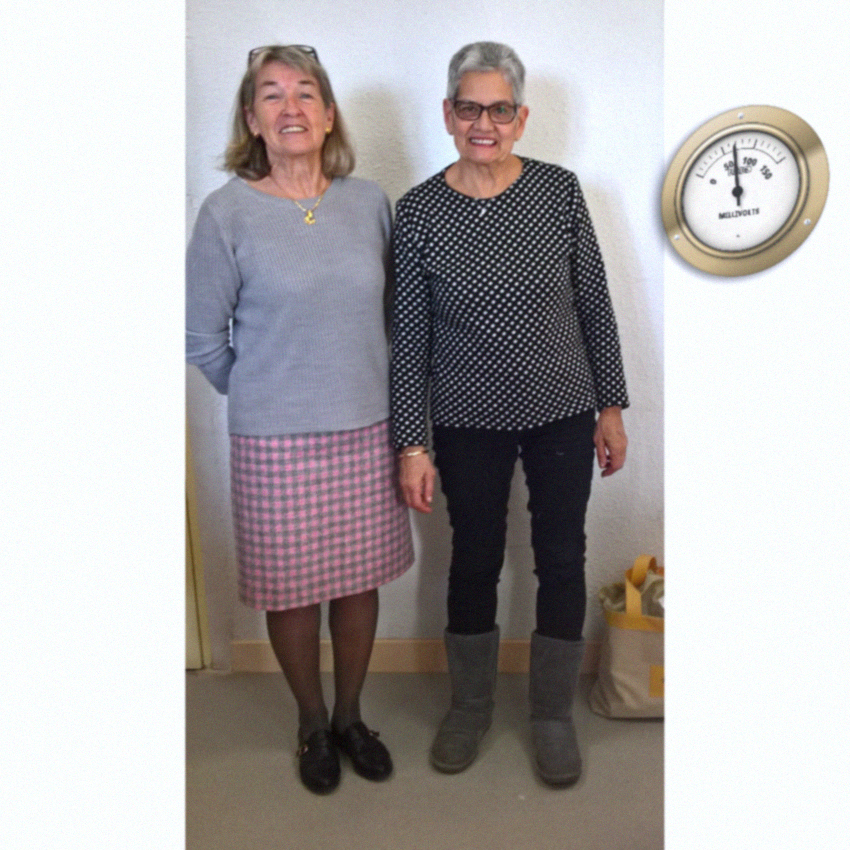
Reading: 70 mV
